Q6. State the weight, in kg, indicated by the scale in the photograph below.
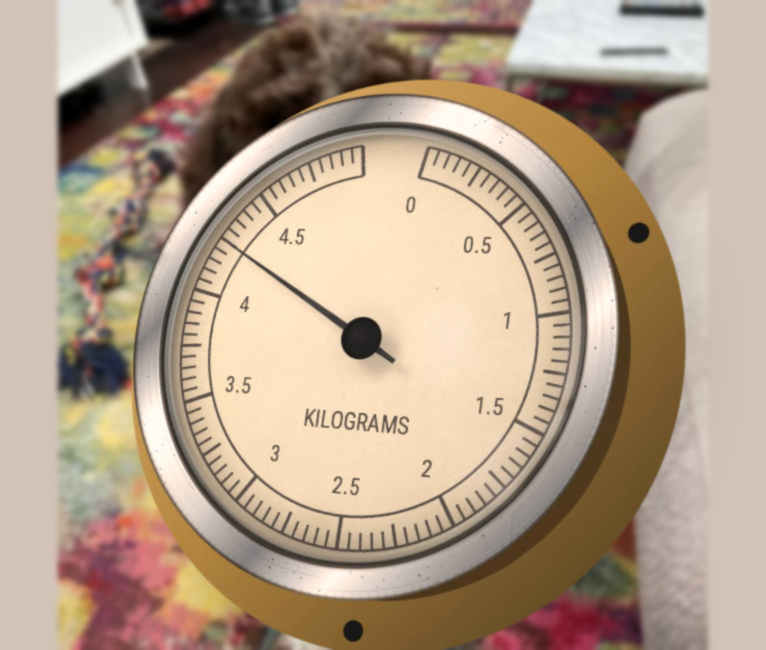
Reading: 4.25 kg
